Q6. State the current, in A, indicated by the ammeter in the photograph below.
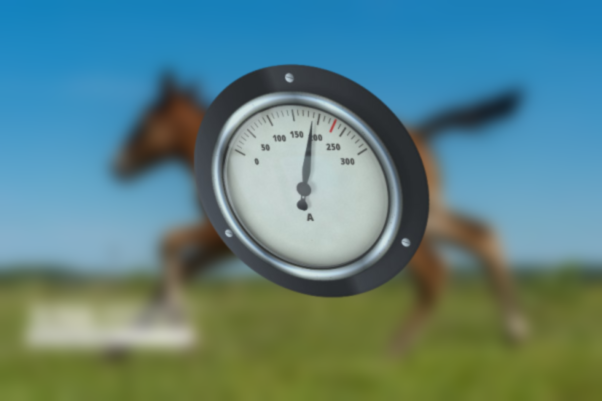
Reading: 190 A
